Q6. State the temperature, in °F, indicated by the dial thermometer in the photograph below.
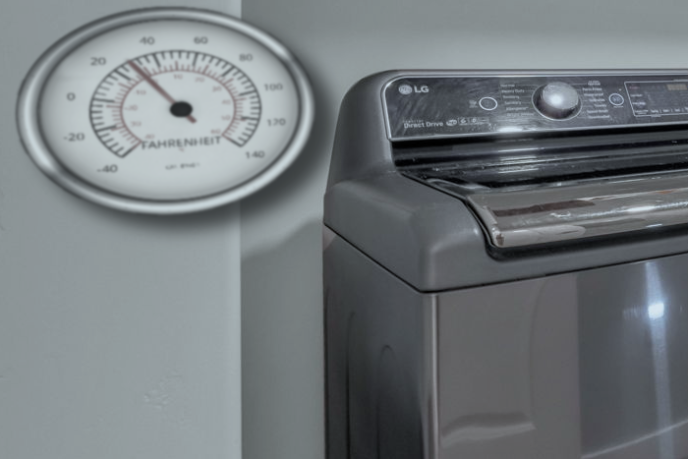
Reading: 28 °F
